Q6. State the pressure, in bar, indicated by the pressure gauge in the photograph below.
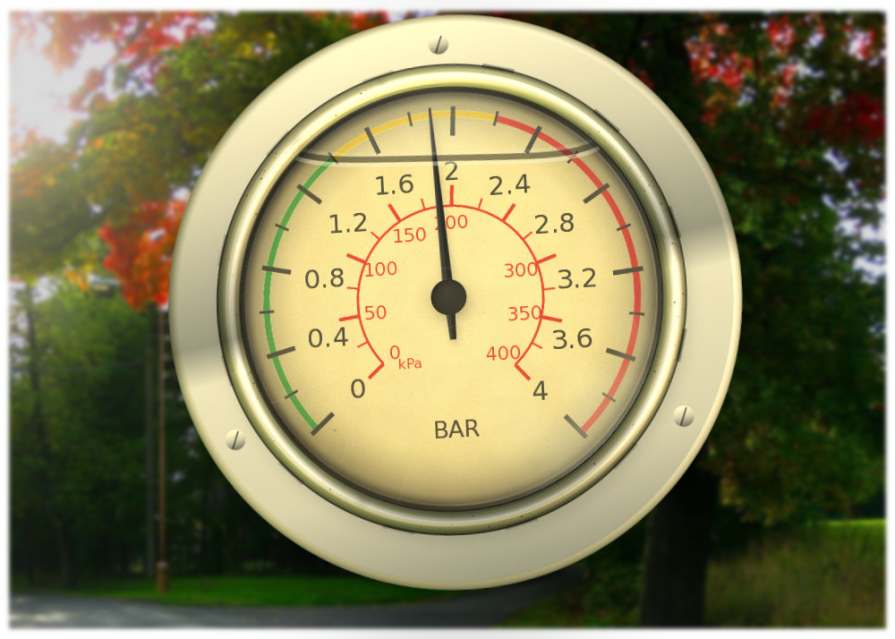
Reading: 1.9 bar
